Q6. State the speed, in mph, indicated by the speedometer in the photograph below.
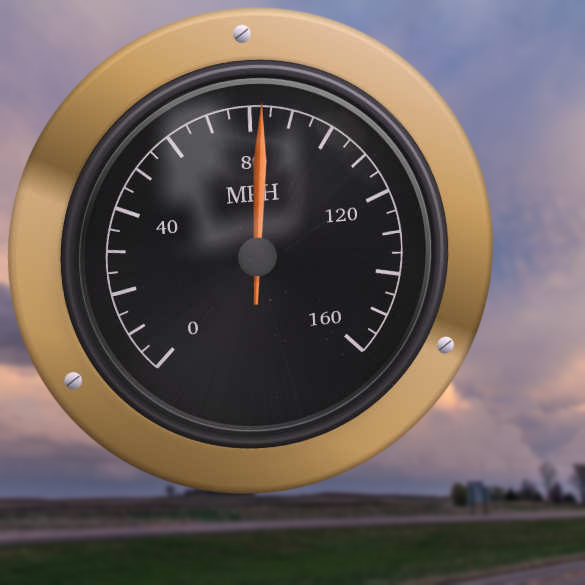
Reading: 82.5 mph
